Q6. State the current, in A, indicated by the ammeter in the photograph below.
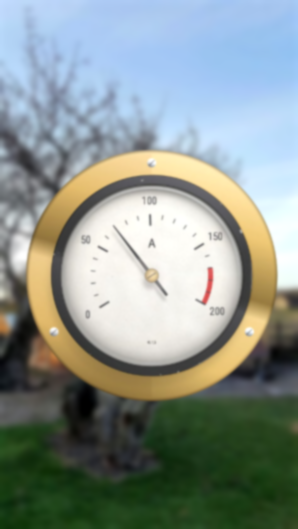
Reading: 70 A
